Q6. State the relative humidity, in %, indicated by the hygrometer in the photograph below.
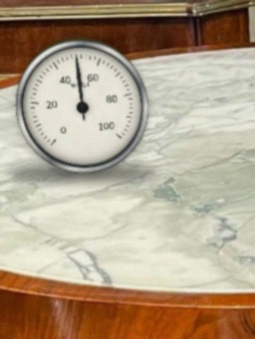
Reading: 50 %
